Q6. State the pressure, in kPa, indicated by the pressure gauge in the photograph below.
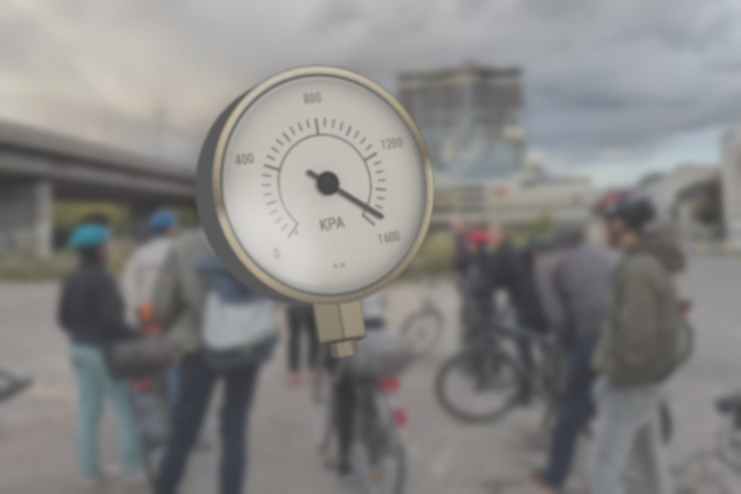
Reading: 1550 kPa
